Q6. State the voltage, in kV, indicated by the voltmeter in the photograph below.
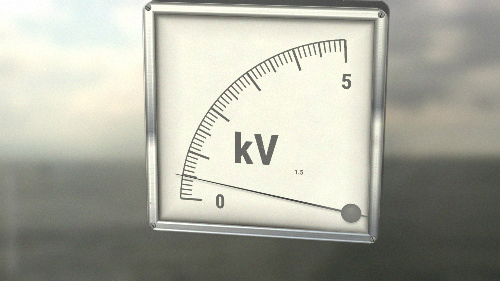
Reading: 0.5 kV
